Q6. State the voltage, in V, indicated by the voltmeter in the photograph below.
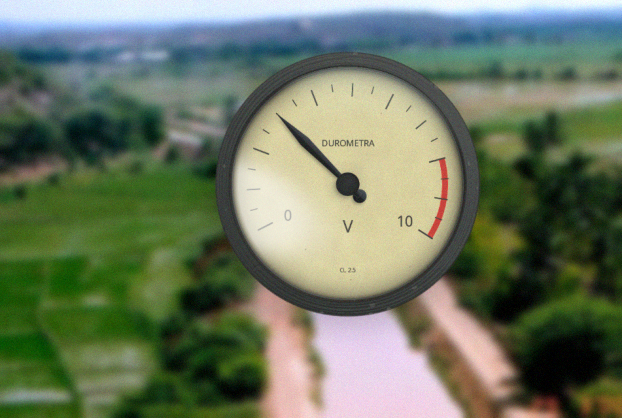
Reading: 3 V
